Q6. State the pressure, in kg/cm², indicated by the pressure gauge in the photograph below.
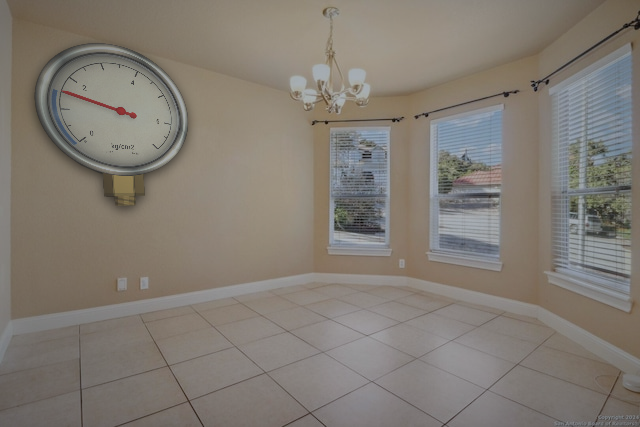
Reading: 1.5 kg/cm²
